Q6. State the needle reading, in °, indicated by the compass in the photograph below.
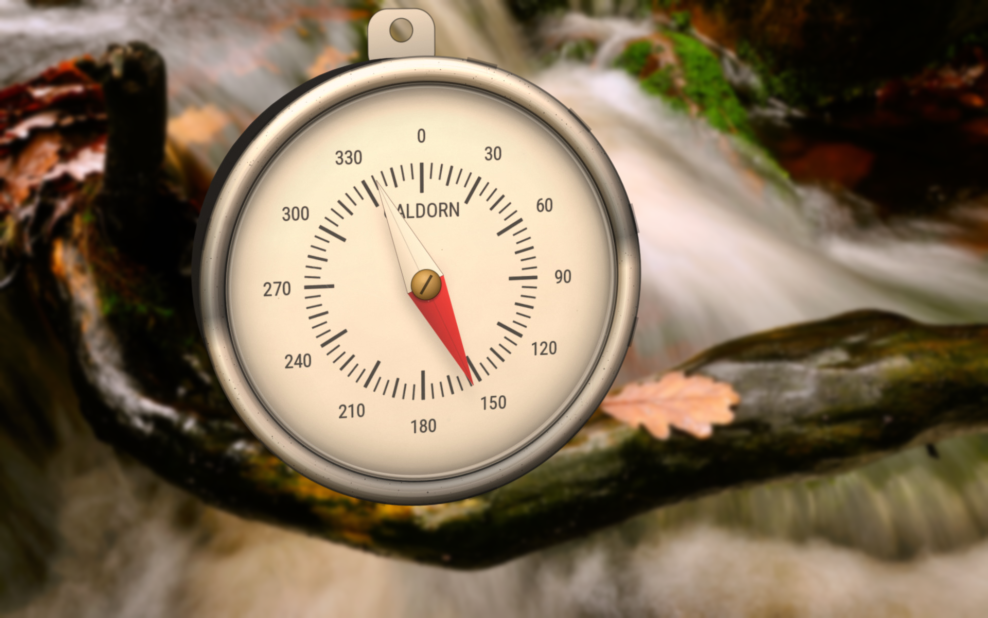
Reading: 155 °
